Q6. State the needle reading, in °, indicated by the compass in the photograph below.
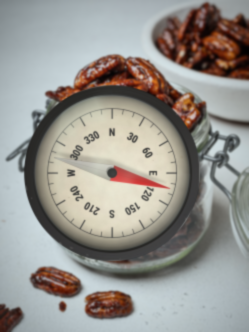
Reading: 105 °
